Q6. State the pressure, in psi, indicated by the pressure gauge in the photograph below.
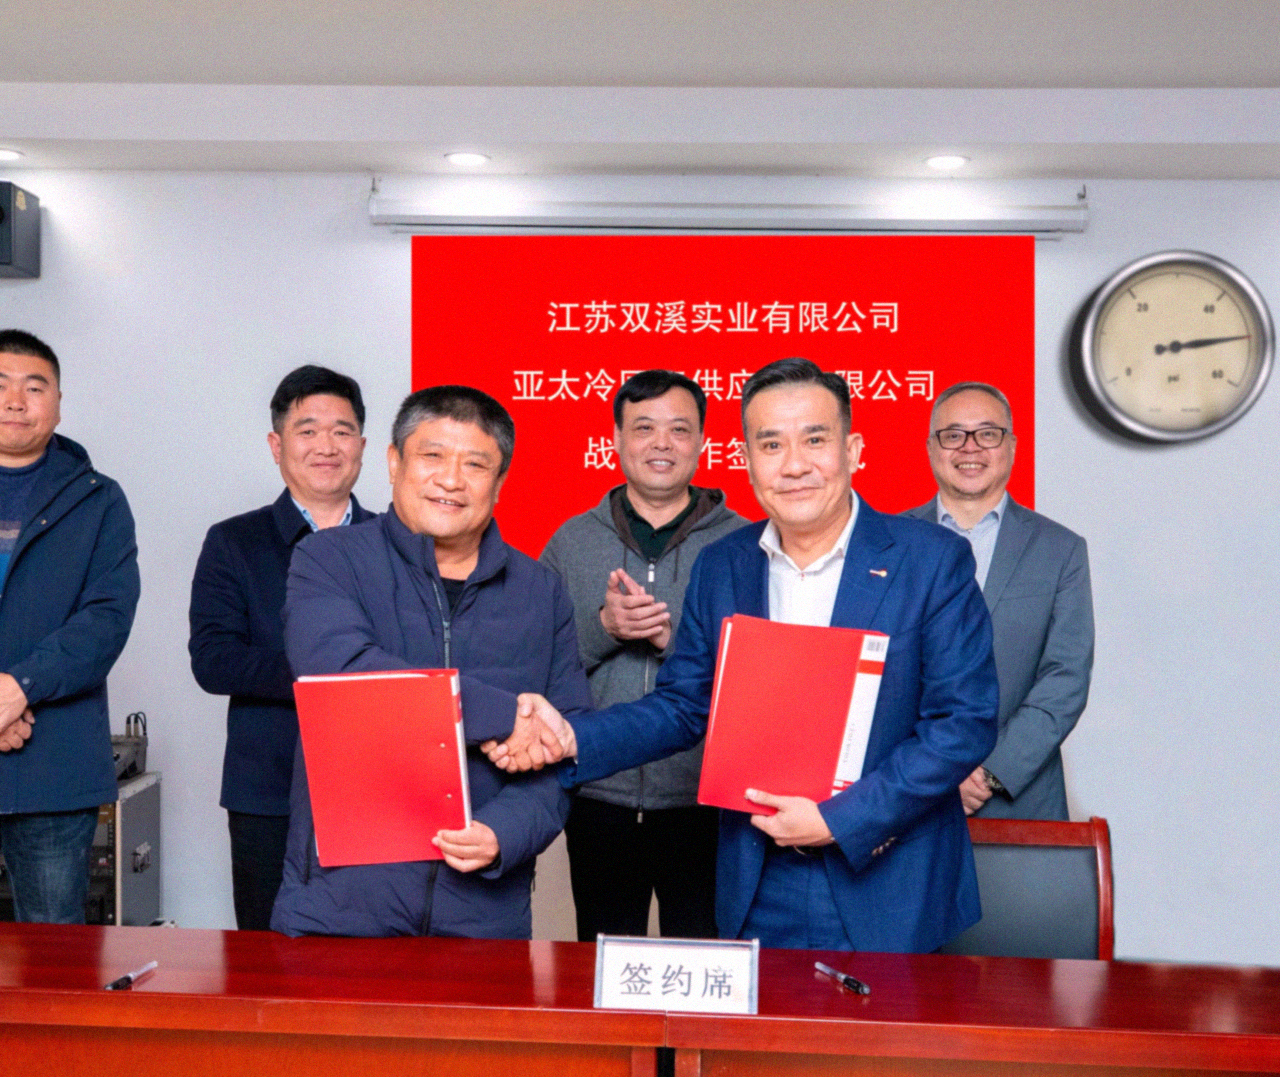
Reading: 50 psi
